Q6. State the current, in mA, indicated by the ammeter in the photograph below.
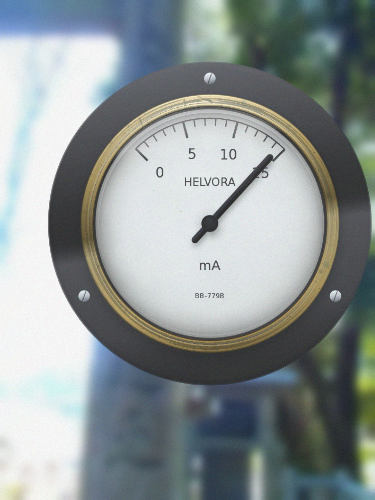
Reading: 14.5 mA
